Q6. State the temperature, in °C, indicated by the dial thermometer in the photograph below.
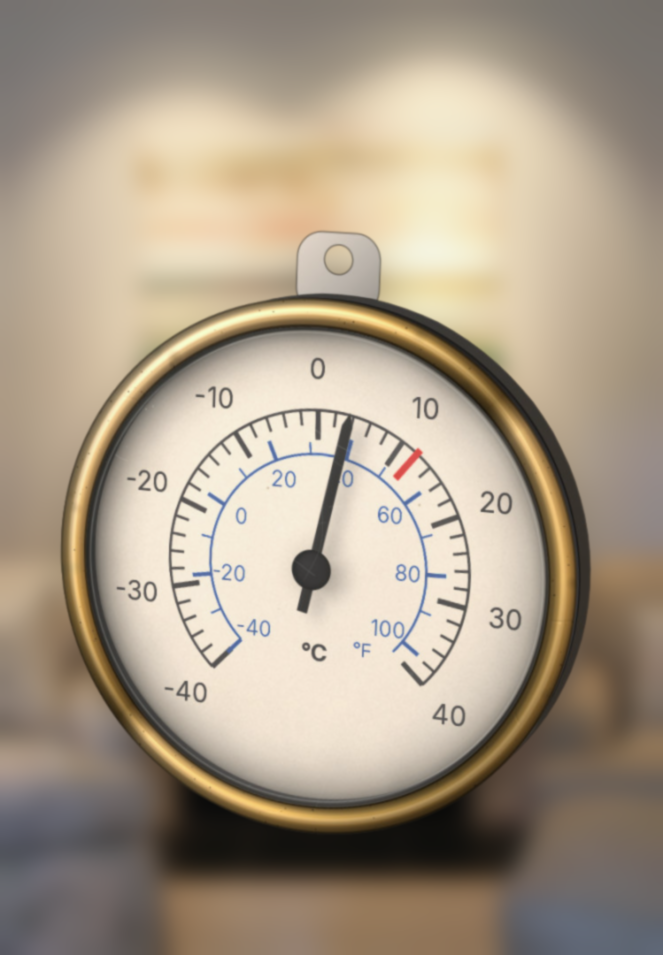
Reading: 4 °C
